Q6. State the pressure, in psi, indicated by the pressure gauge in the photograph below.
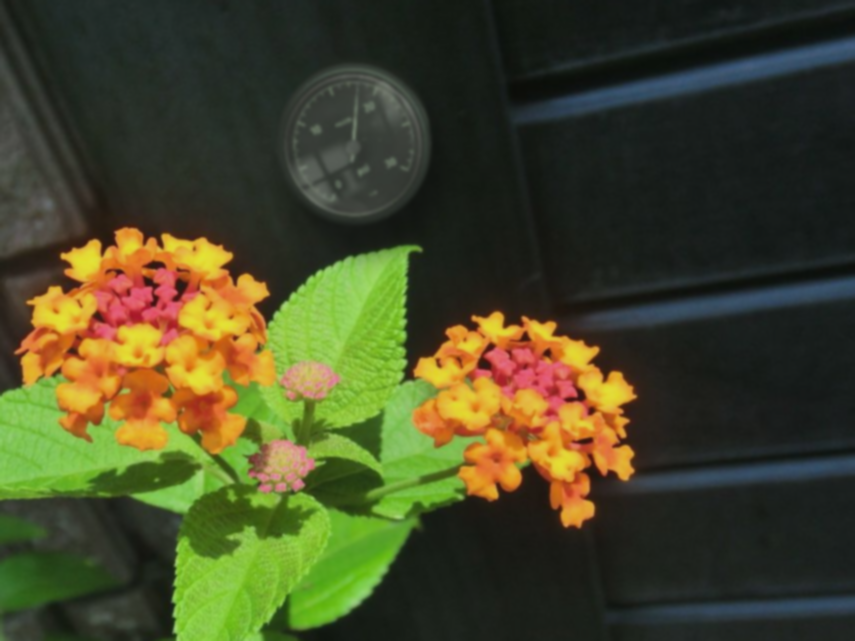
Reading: 18 psi
